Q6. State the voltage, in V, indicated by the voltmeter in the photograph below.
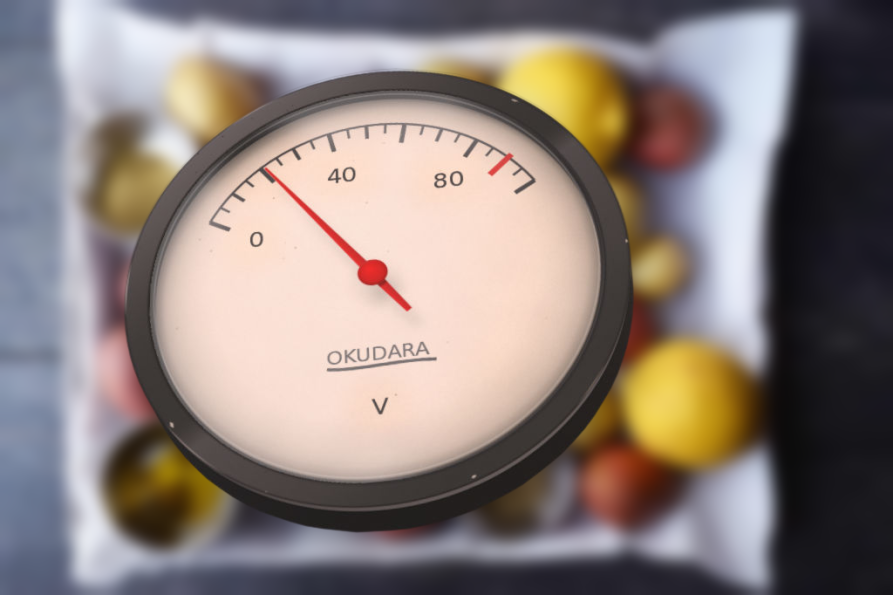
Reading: 20 V
